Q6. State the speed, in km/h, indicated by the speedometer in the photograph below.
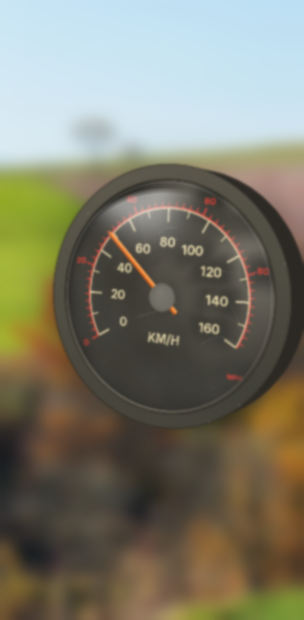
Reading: 50 km/h
